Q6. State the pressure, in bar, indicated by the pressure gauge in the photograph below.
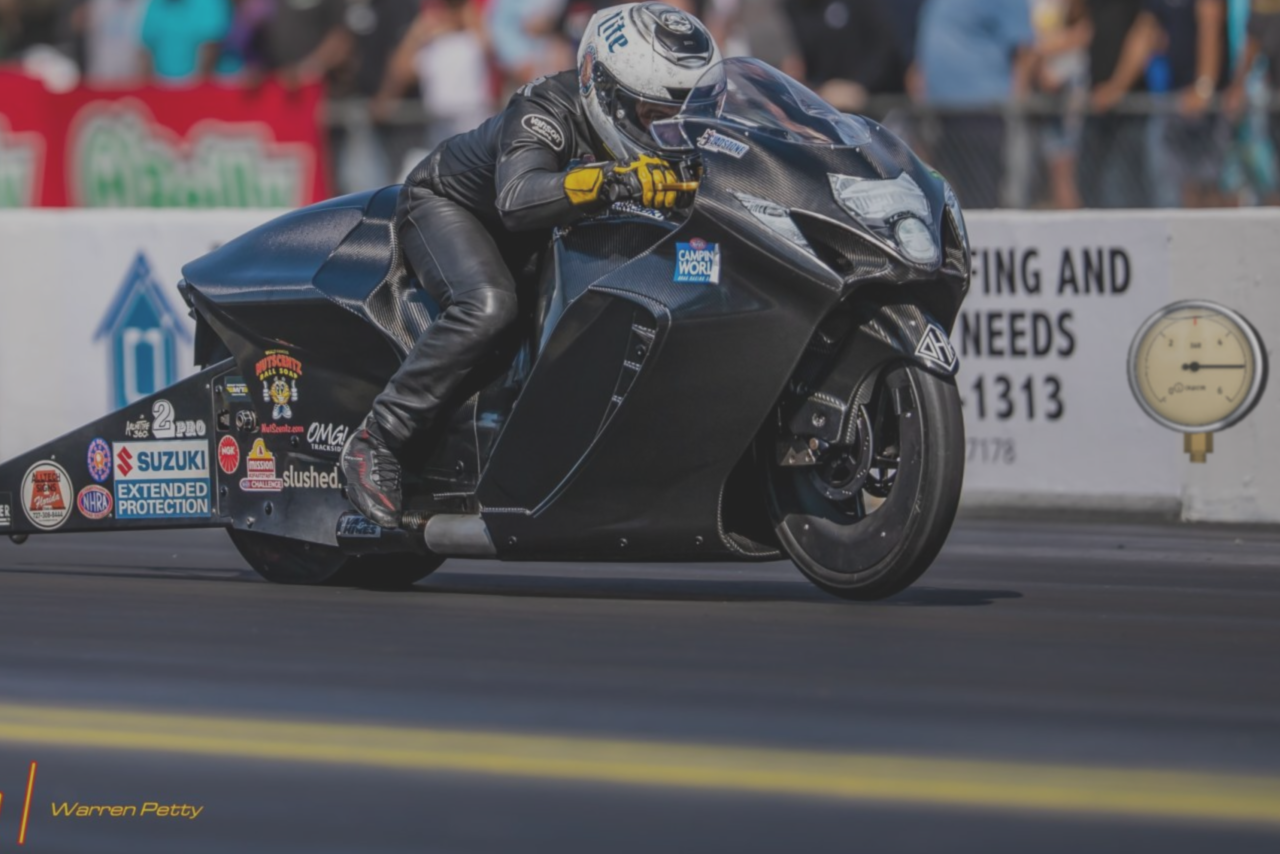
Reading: 5 bar
